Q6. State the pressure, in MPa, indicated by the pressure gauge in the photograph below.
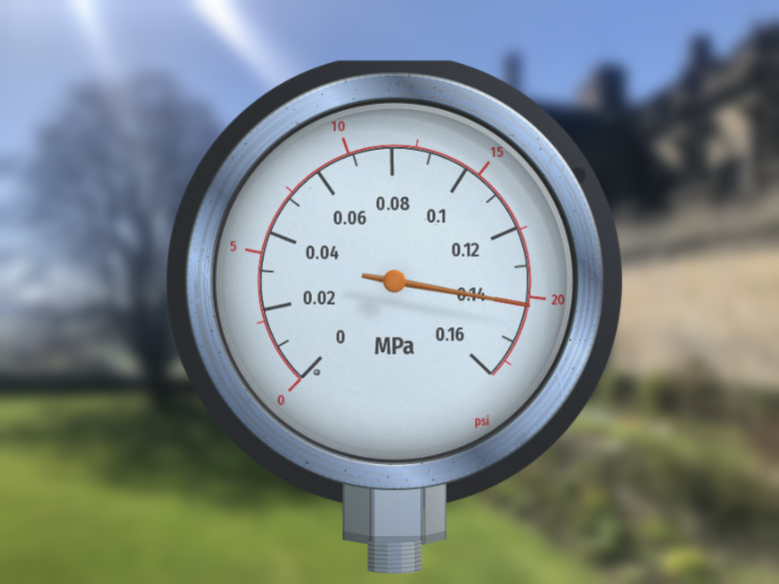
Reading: 0.14 MPa
